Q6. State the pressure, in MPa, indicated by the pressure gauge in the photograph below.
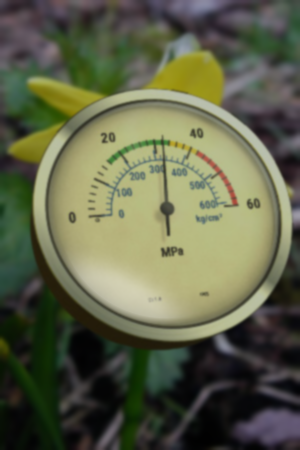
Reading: 32 MPa
